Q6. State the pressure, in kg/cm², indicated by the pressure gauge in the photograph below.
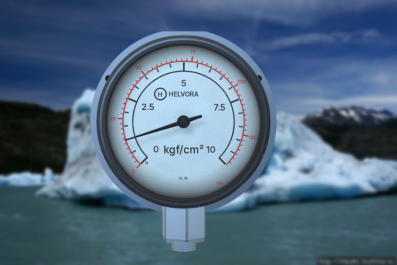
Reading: 1 kg/cm²
